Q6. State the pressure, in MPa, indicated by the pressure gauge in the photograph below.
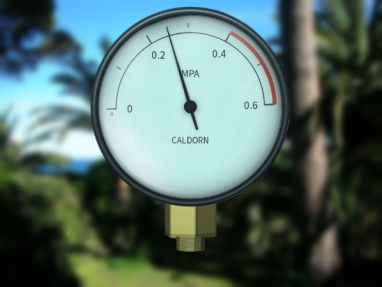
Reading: 0.25 MPa
